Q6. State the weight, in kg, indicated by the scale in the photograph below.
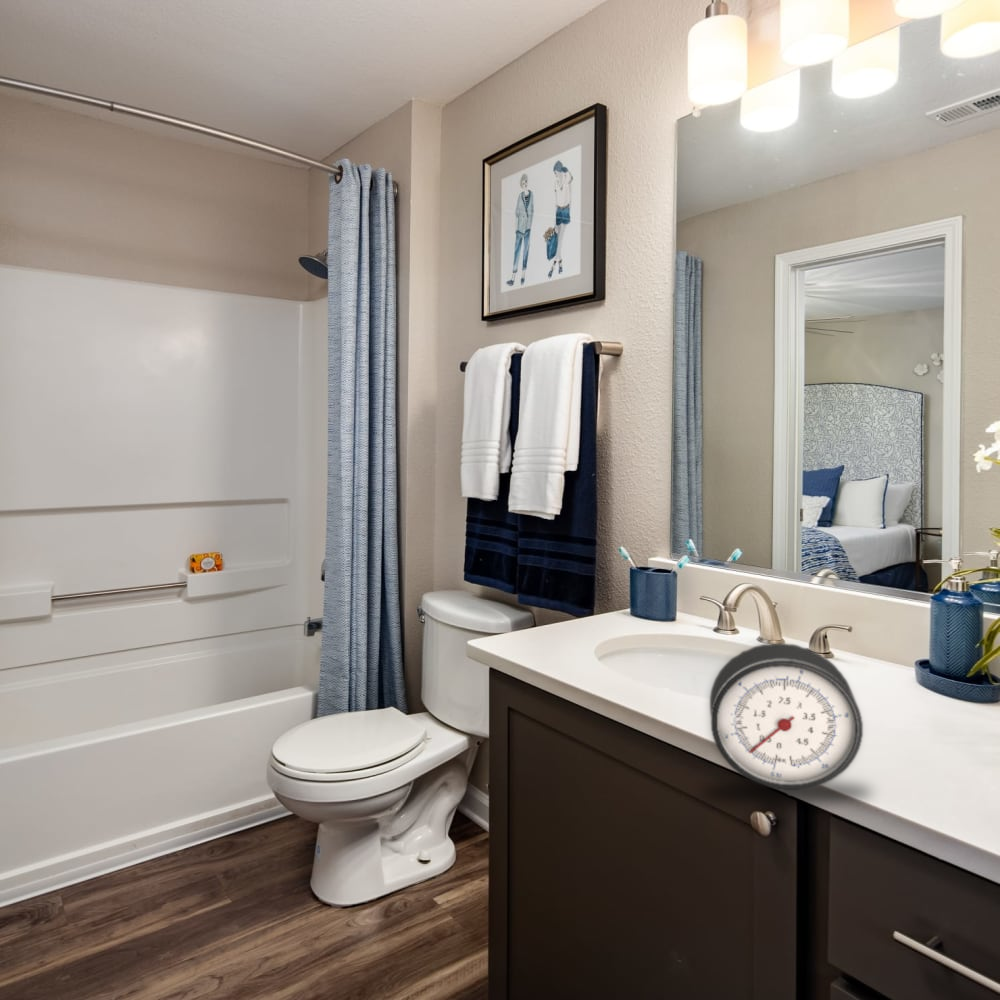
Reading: 0.5 kg
